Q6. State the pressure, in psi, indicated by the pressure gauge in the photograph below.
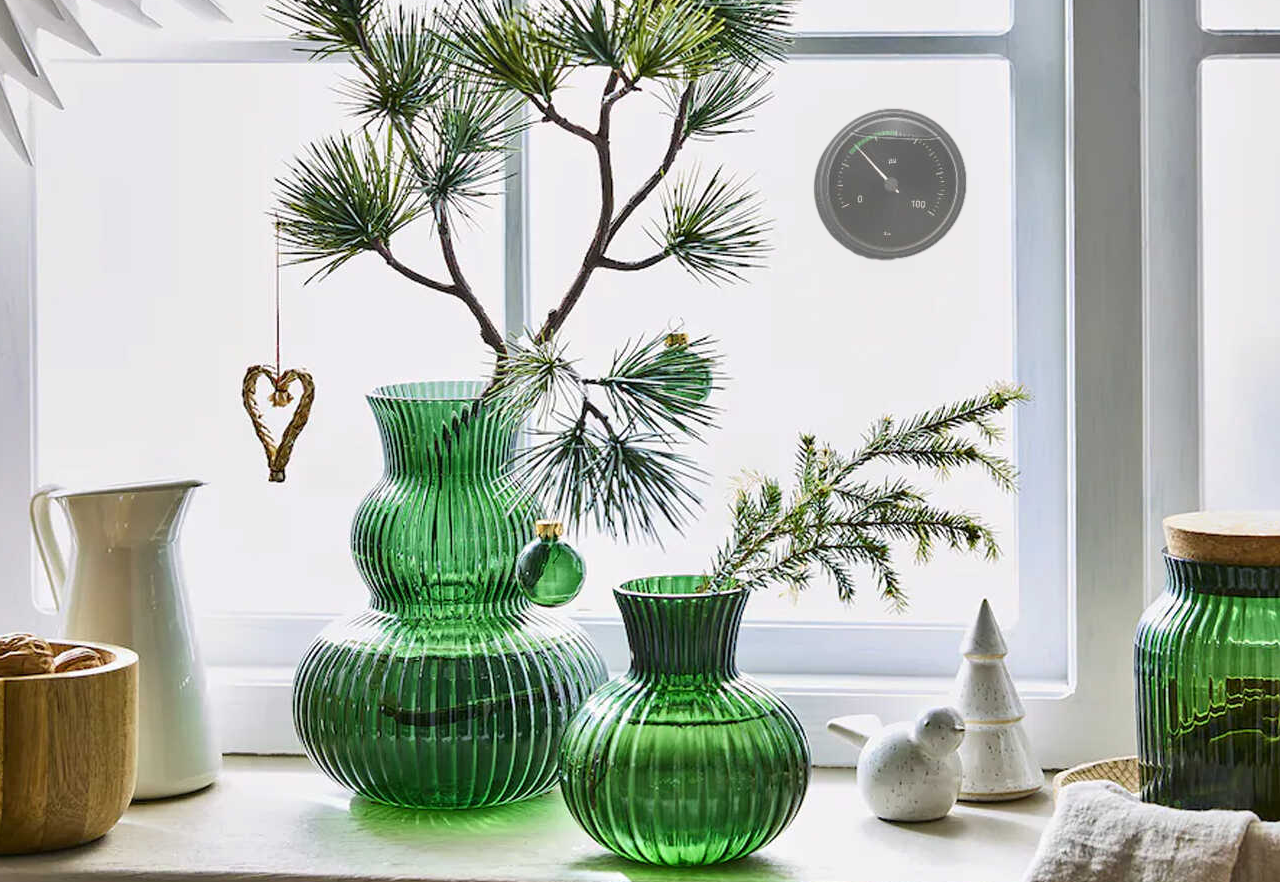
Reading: 30 psi
